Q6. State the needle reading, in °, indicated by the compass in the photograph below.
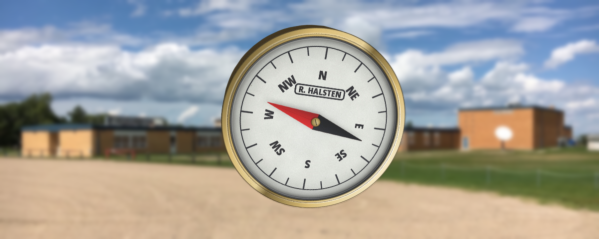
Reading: 285 °
